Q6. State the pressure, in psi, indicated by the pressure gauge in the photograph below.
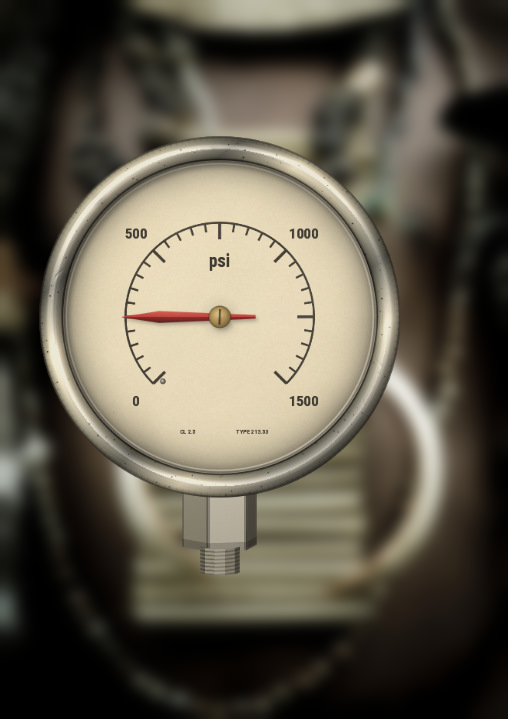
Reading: 250 psi
